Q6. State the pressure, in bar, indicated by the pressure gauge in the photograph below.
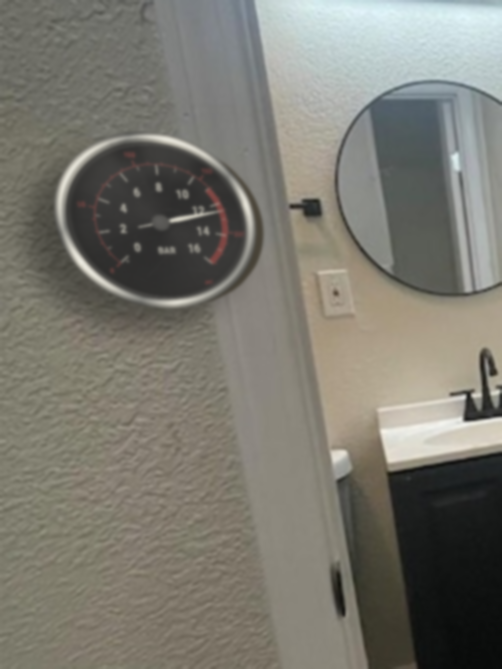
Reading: 12.5 bar
